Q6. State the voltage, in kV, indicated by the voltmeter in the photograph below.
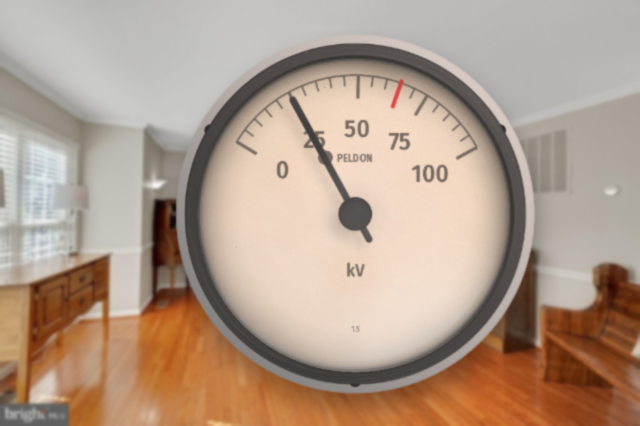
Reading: 25 kV
